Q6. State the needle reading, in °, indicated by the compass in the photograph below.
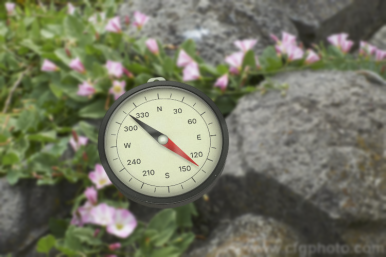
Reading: 135 °
